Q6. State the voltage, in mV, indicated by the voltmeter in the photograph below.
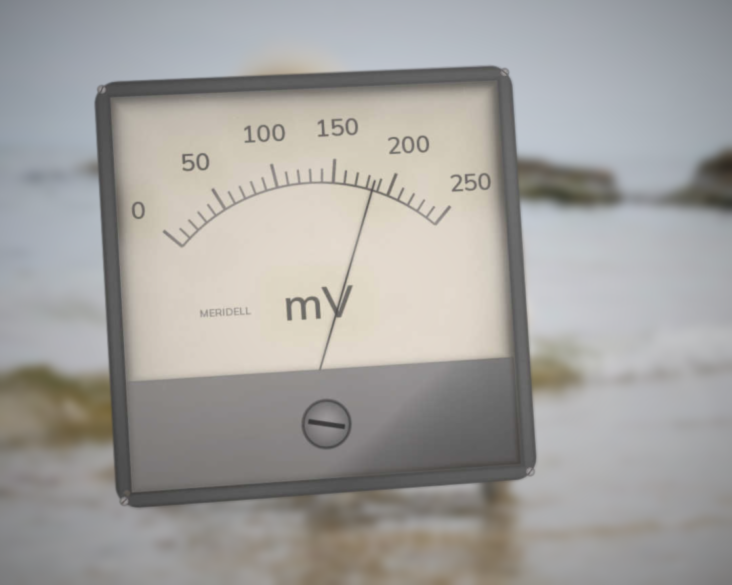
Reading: 185 mV
